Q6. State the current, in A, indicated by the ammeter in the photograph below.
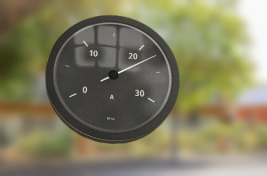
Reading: 22.5 A
